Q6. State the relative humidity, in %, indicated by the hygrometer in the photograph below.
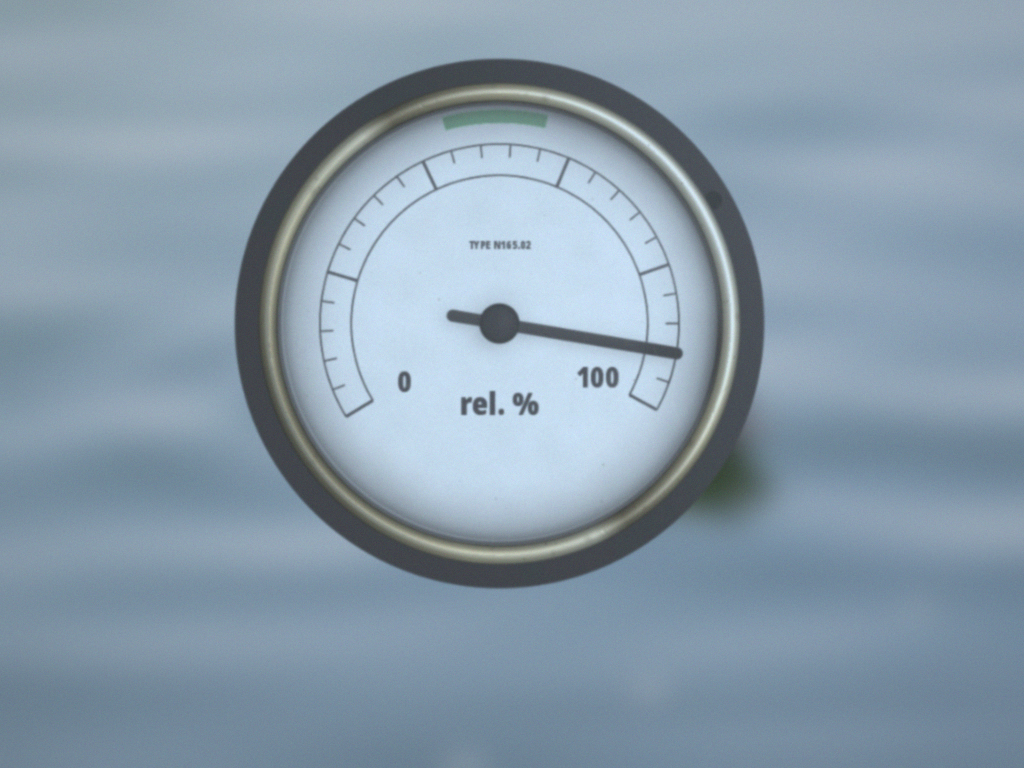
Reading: 92 %
